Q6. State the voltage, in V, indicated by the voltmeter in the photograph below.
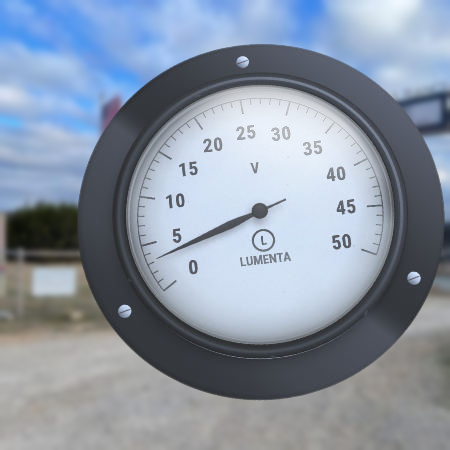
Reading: 3 V
